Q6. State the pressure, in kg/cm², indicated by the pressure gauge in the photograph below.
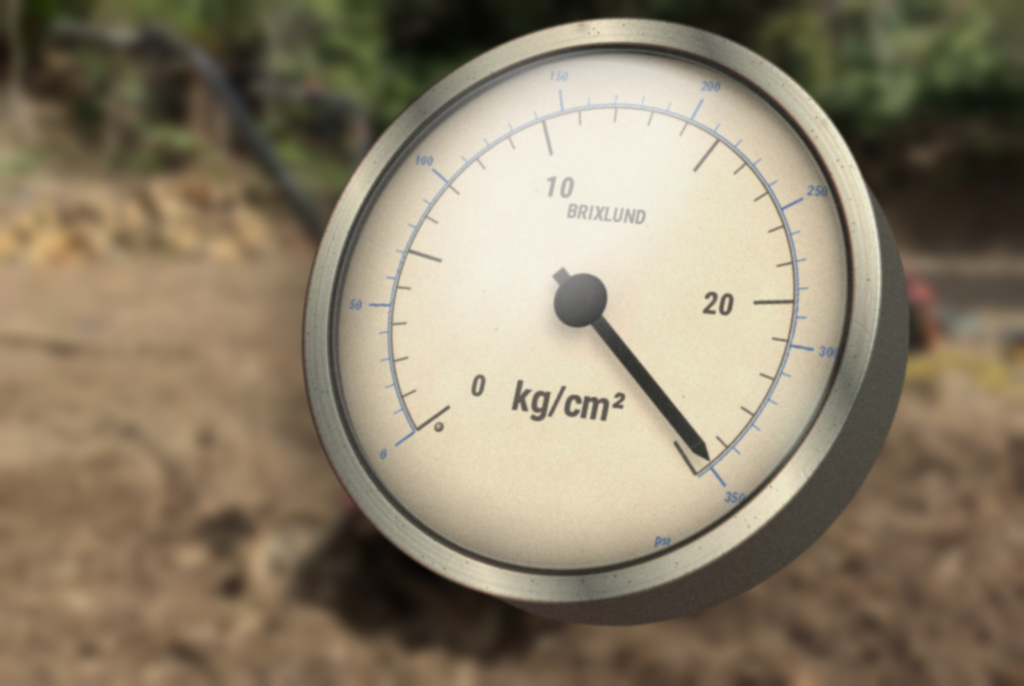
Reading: 24.5 kg/cm²
